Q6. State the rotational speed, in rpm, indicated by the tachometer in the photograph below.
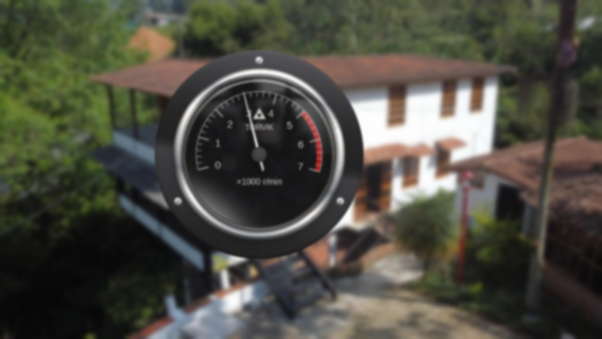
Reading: 3000 rpm
